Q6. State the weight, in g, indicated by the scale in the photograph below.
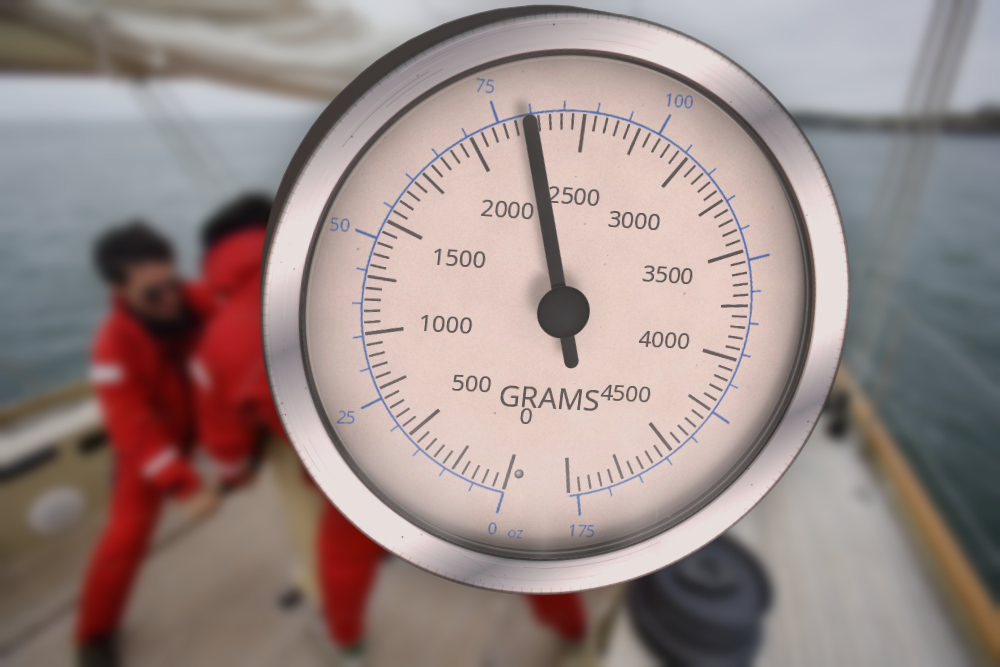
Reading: 2250 g
